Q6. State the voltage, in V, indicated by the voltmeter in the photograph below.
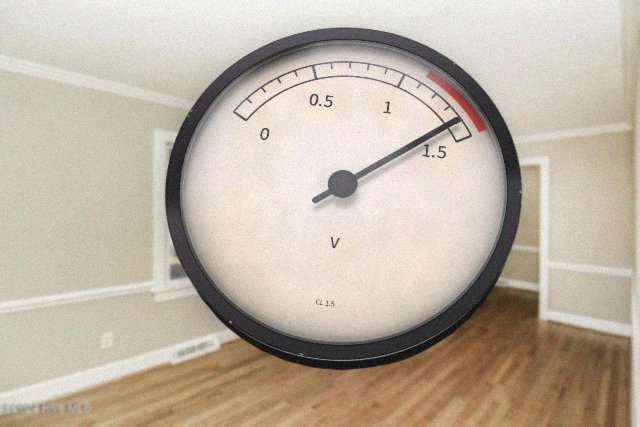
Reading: 1.4 V
